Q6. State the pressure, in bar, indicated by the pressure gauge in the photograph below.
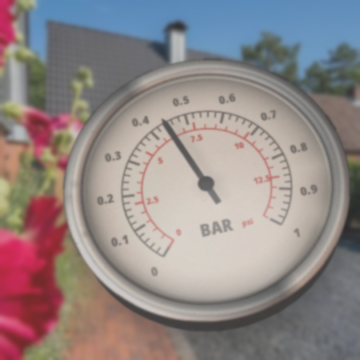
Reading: 0.44 bar
